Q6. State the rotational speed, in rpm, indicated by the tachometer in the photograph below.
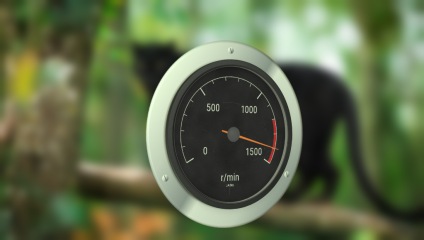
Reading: 1400 rpm
